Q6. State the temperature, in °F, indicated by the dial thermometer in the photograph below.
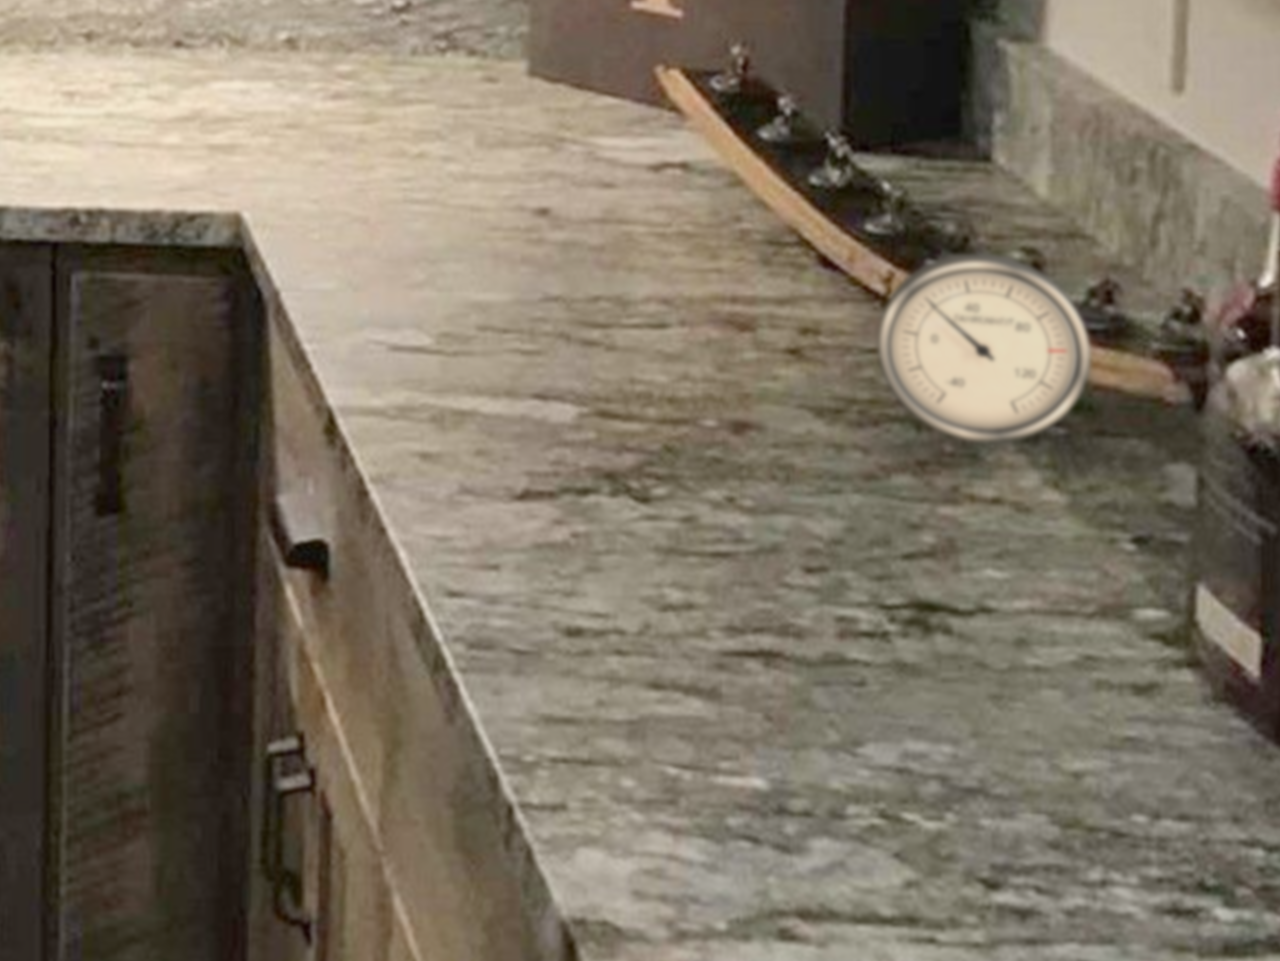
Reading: 20 °F
